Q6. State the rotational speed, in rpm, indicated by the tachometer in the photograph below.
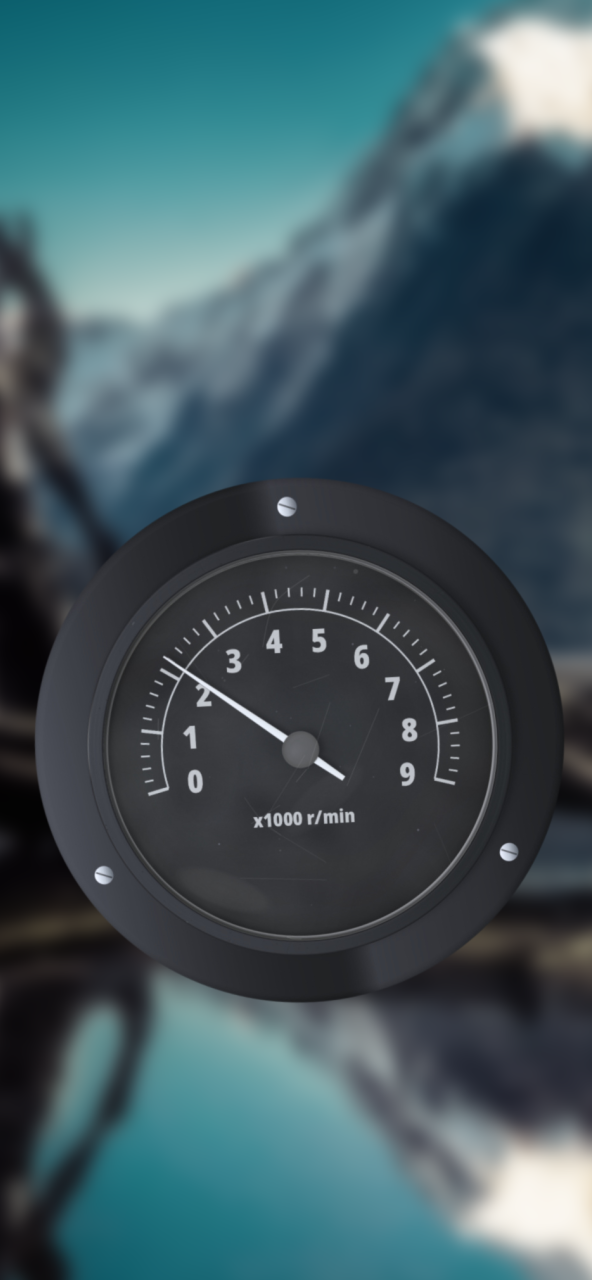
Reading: 2200 rpm
